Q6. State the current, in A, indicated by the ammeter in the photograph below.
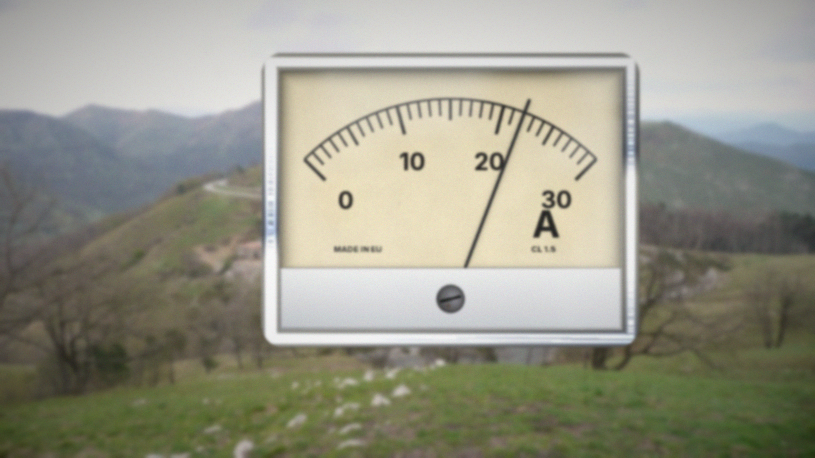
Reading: 22 A
